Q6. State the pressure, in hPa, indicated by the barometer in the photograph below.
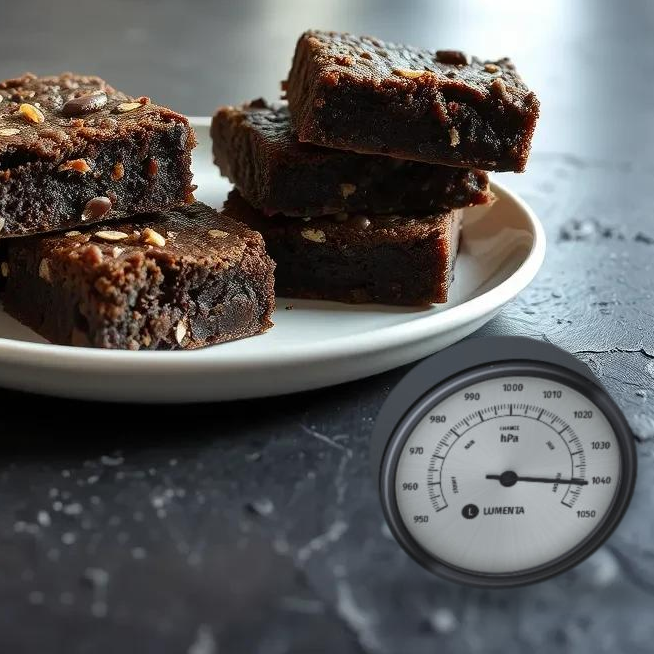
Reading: 1040 hPa
